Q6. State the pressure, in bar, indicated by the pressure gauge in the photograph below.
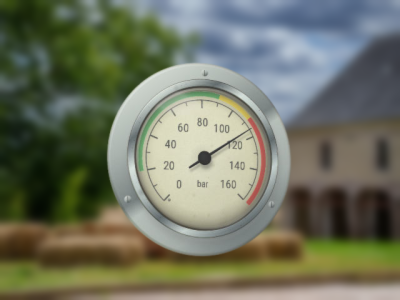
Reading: 115 bar
